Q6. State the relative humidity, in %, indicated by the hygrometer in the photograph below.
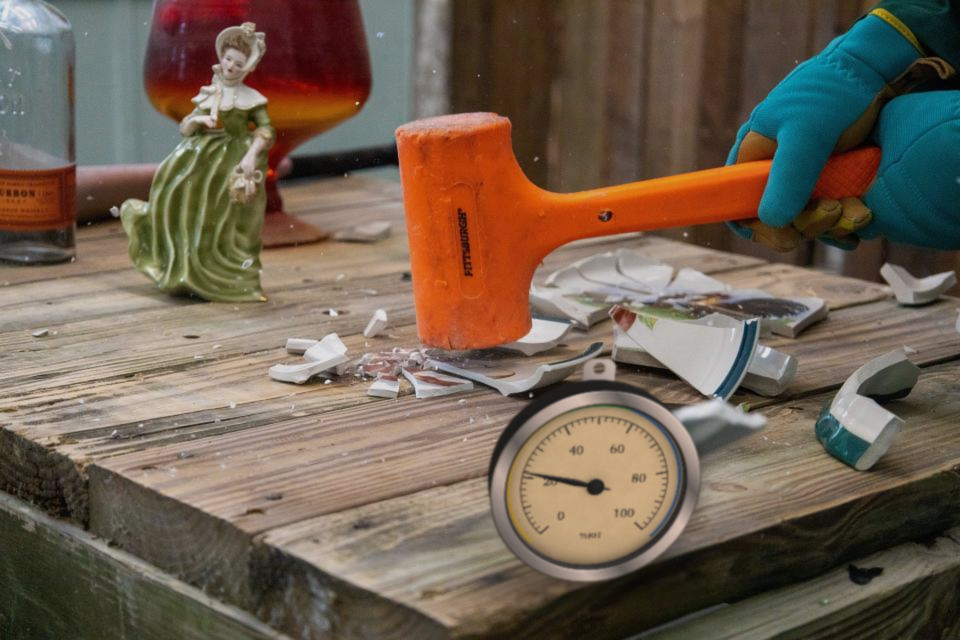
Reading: 22 %
